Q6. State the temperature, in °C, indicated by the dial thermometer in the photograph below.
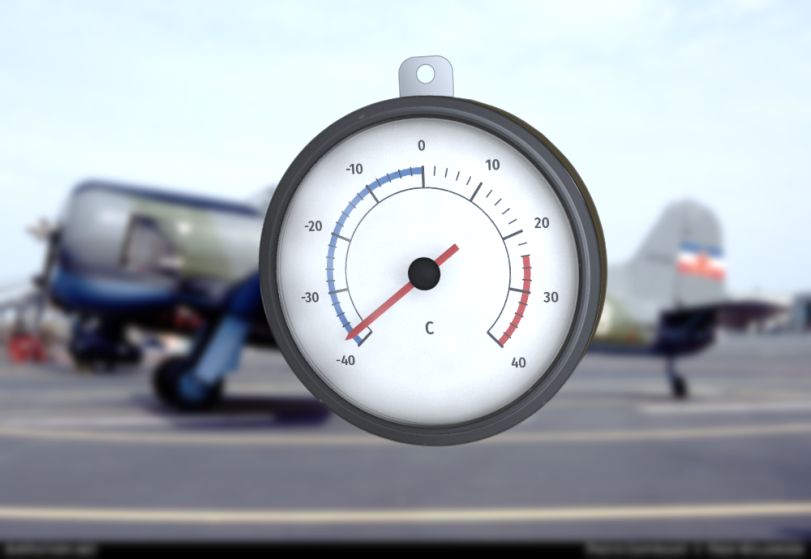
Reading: -38 °C
